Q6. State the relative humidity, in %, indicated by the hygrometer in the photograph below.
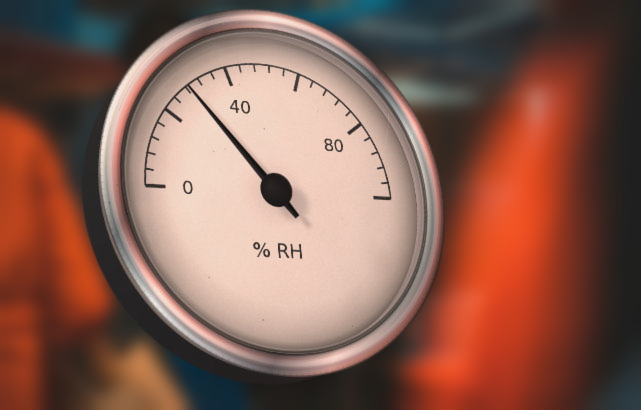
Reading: 28 %
